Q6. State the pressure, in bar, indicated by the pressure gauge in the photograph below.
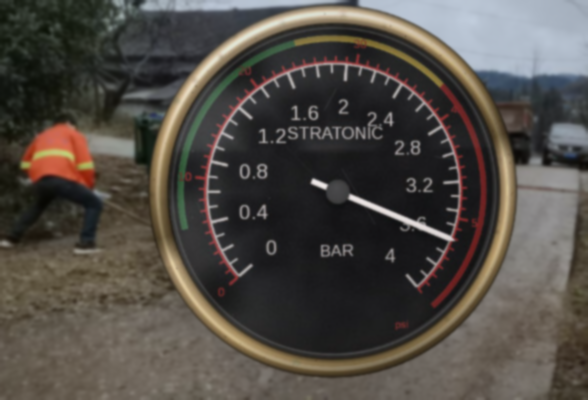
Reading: 3.6 bar
